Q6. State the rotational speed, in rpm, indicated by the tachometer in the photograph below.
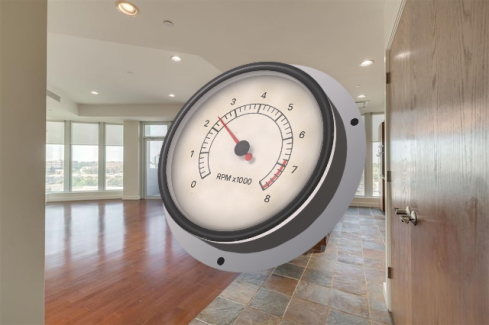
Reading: 2400 rpm
